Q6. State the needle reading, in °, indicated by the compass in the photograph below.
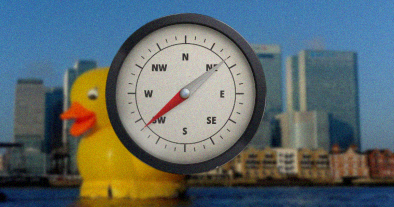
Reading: 230 °
